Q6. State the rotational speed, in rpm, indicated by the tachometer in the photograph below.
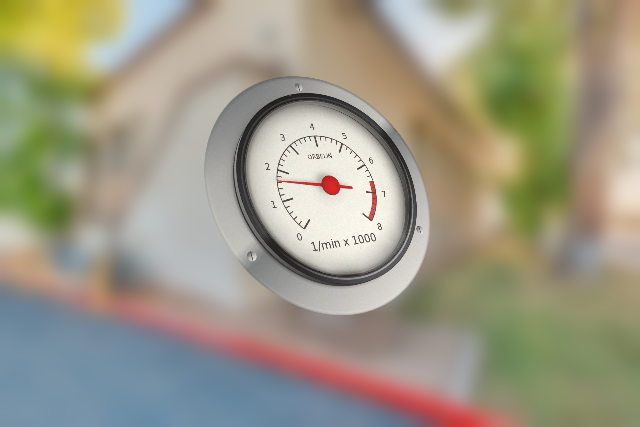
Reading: 1600 rpm
